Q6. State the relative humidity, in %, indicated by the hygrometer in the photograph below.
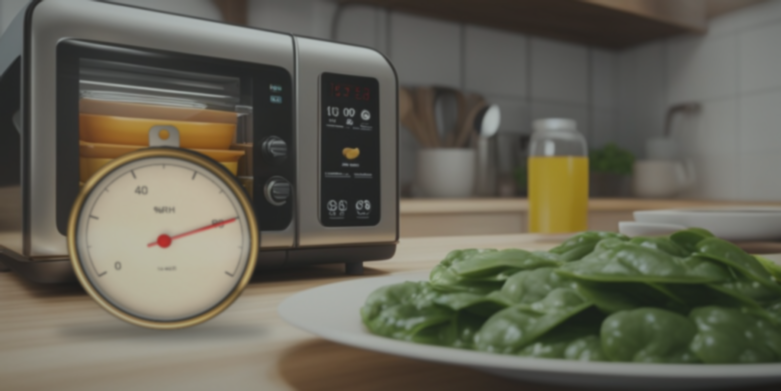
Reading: 80 %
